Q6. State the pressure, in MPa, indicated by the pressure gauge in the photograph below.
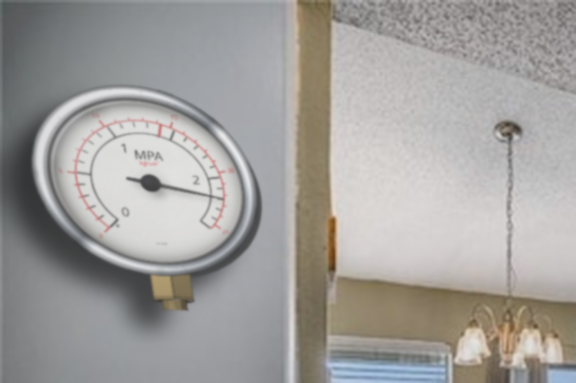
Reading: 2.2 MPa
